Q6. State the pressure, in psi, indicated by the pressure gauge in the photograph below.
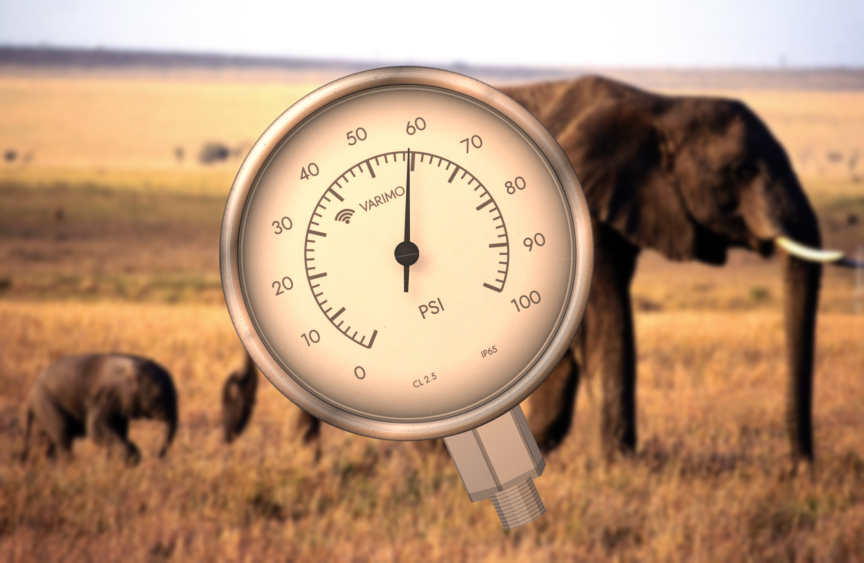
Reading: 59 psi
